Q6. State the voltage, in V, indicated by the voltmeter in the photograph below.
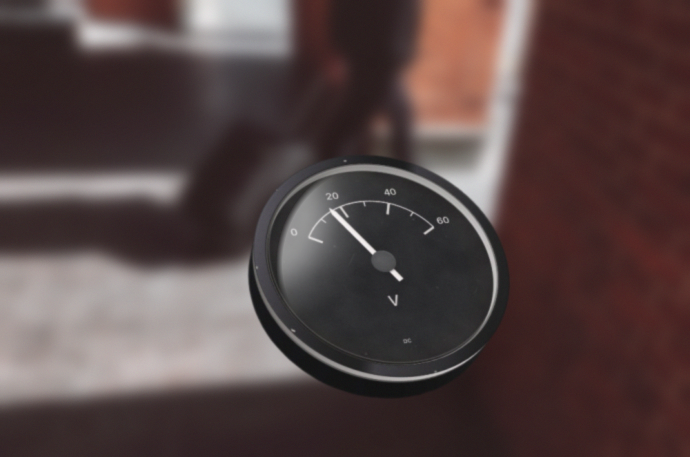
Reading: 15 V
